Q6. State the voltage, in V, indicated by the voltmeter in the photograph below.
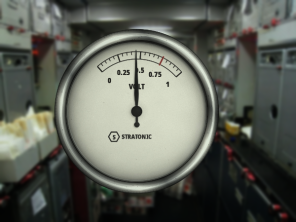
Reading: 0.45 V
